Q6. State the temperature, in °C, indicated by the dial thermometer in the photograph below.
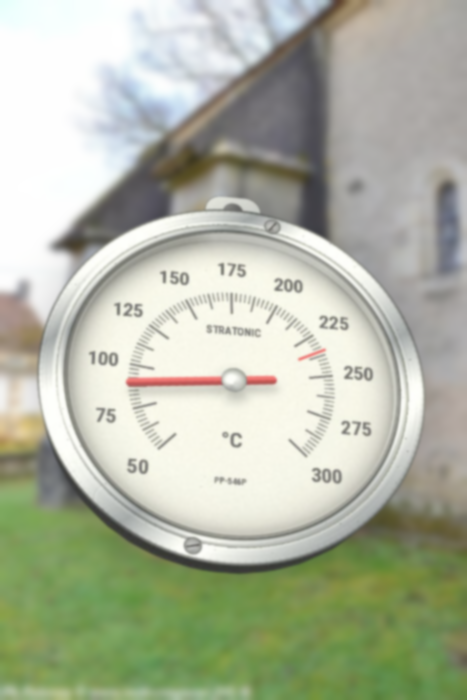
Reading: 87.5 °C
